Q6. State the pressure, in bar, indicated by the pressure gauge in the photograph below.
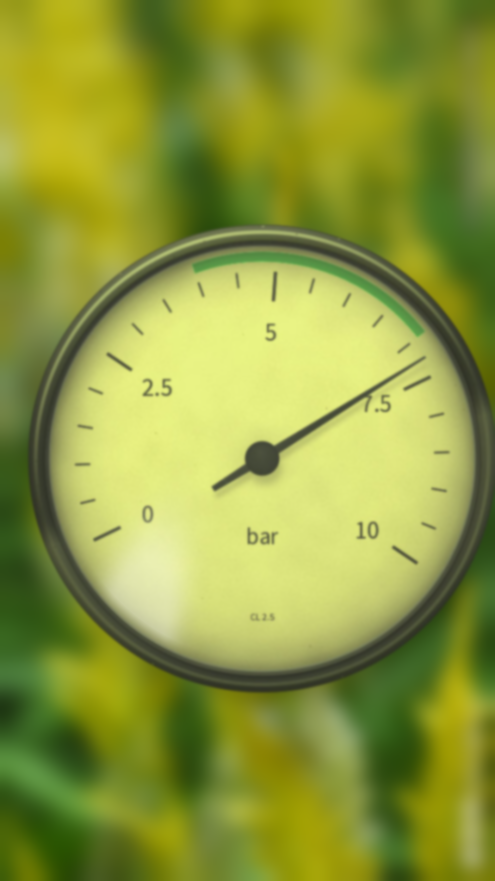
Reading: 7.25 bar
